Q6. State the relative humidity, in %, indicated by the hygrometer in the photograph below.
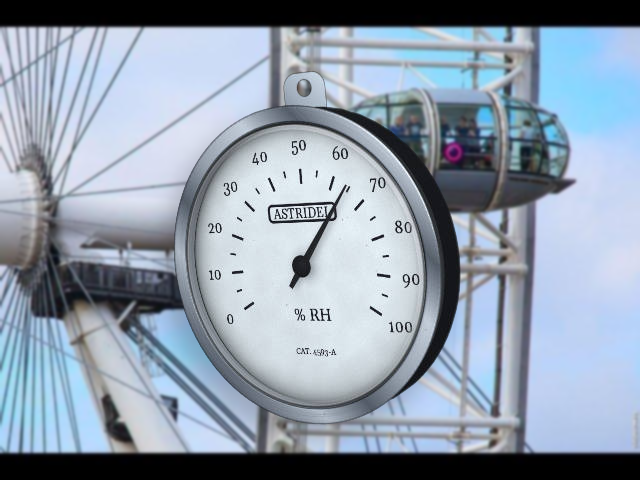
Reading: 65 %
